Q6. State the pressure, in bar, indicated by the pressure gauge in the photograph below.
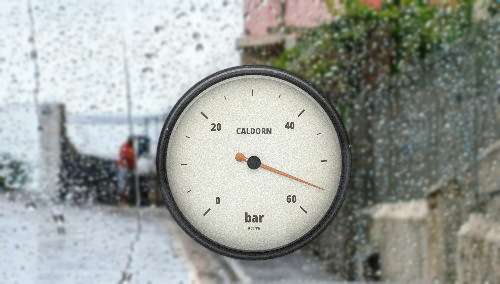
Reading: 55 bar
